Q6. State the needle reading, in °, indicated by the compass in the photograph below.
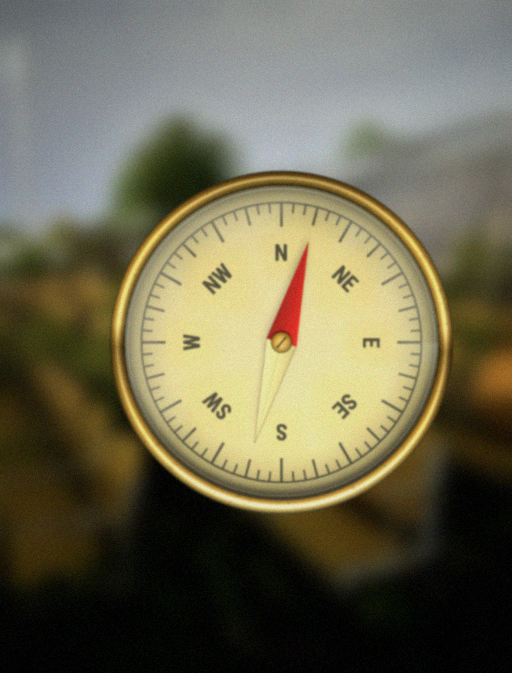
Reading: 15 °
